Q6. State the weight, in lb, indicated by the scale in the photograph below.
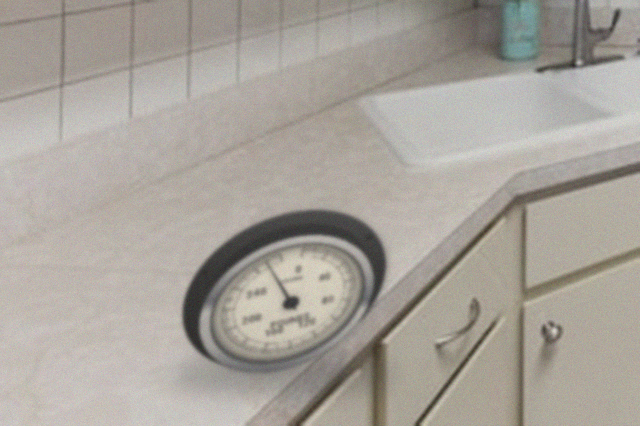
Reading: 270 lb
